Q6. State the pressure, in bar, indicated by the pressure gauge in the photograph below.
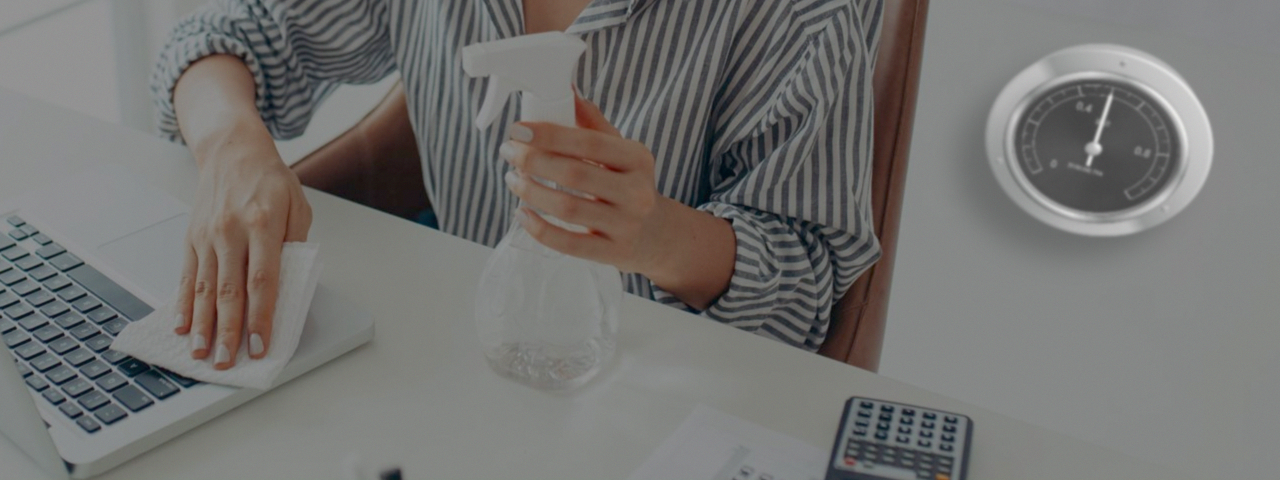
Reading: 0.5 bar
